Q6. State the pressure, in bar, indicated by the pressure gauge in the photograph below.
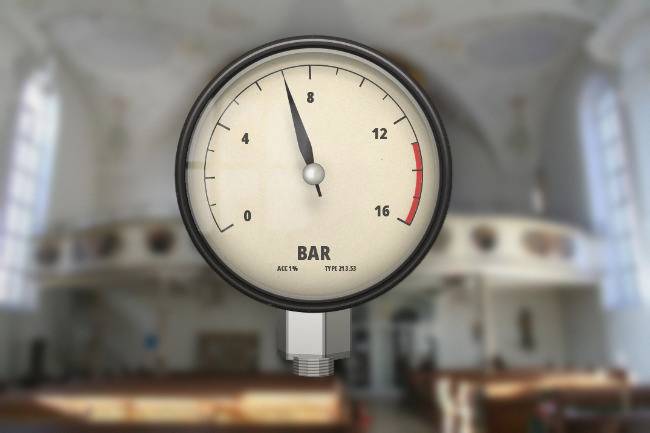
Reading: 7 bar
